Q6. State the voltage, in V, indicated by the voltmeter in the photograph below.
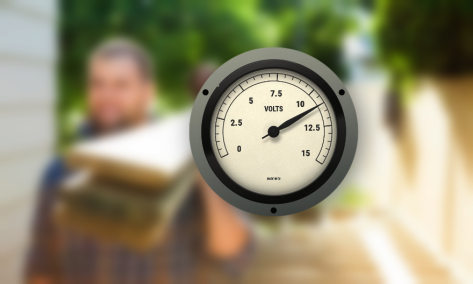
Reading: 11 V
